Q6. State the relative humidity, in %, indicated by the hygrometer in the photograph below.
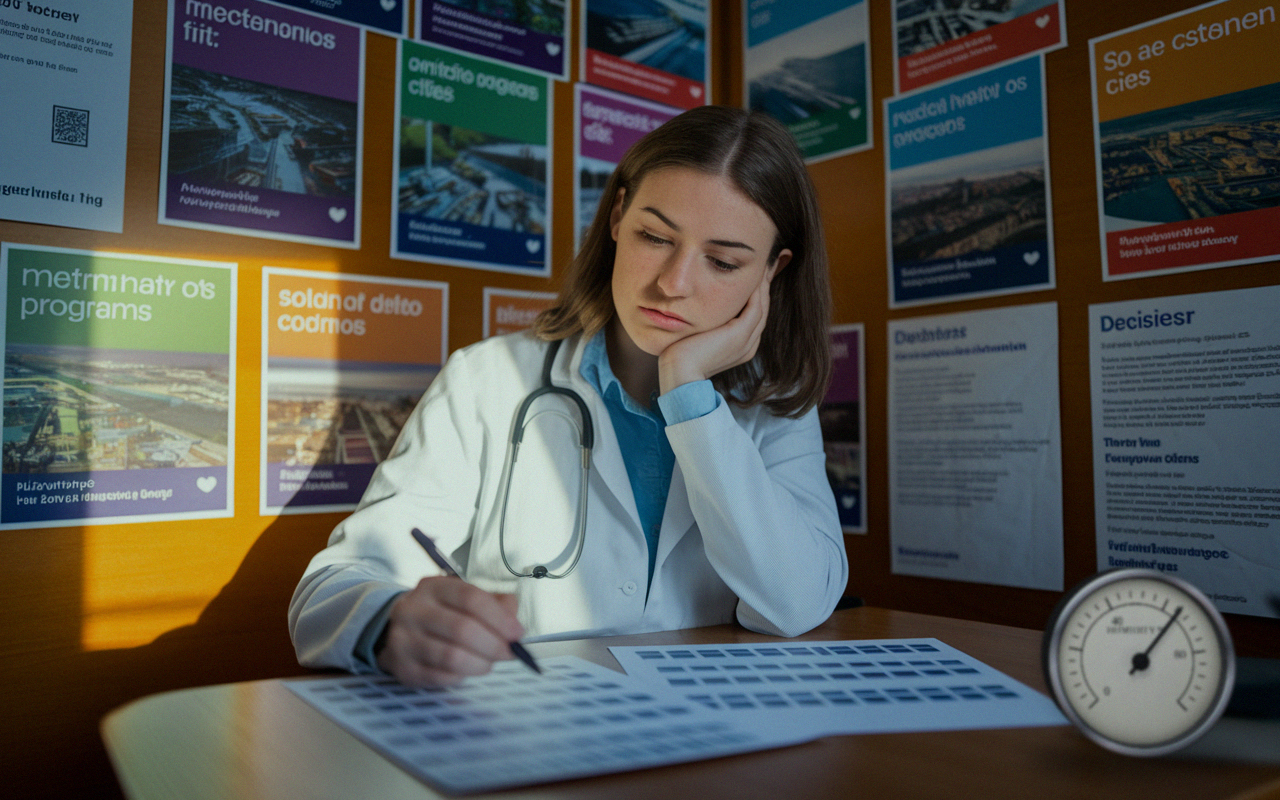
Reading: 64 %
